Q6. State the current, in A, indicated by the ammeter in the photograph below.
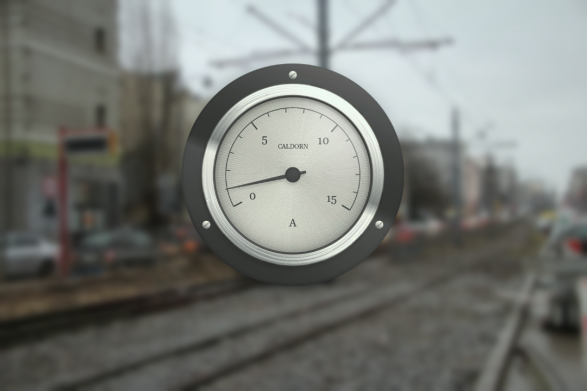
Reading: 1 A
